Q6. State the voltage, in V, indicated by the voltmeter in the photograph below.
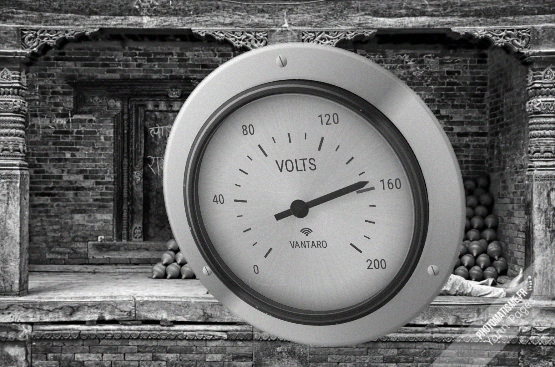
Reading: 155 V
